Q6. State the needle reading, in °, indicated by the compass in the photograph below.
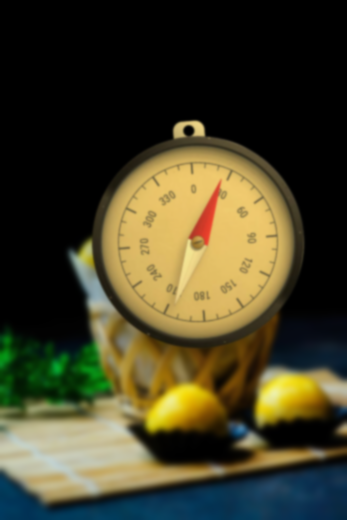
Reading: 25 °
